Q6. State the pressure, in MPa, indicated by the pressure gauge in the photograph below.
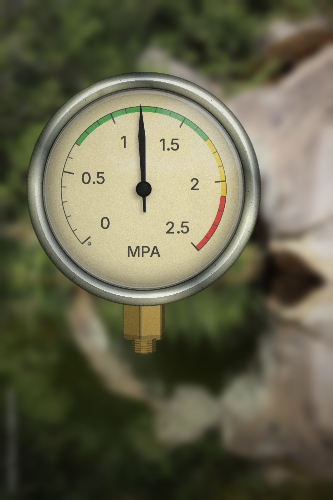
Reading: 1.2 MPa
